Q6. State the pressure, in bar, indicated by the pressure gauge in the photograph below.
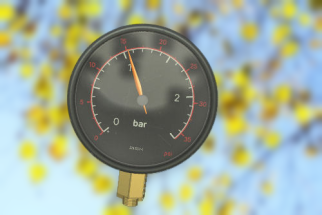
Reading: 1.05 bar
